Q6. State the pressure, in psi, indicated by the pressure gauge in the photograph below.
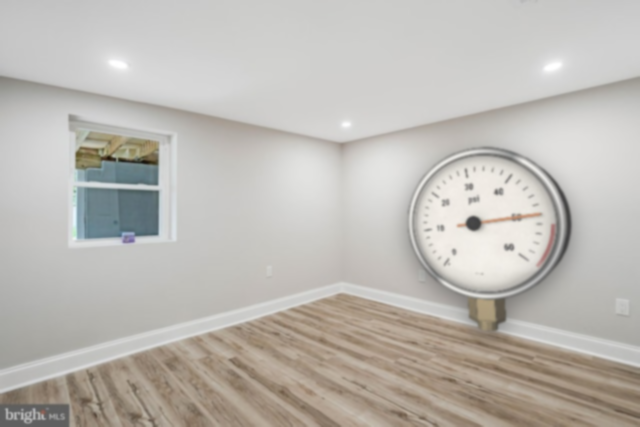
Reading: 50 psi
